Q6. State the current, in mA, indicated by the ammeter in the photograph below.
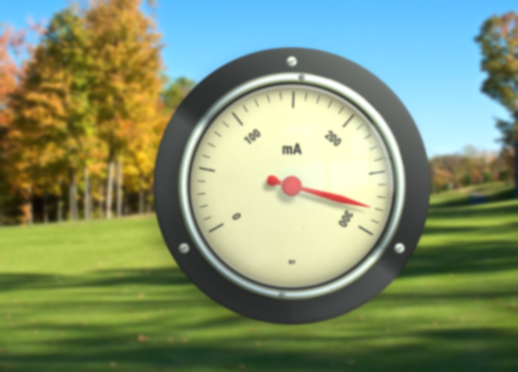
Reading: 280 mA
